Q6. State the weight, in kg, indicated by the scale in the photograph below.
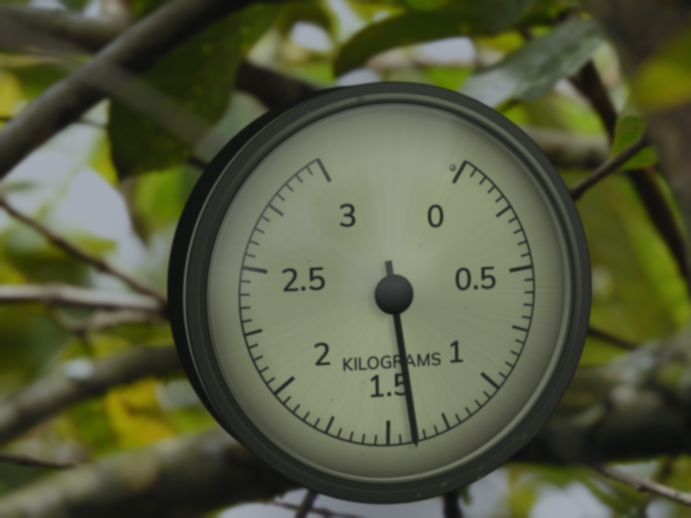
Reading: 1.4 kg
